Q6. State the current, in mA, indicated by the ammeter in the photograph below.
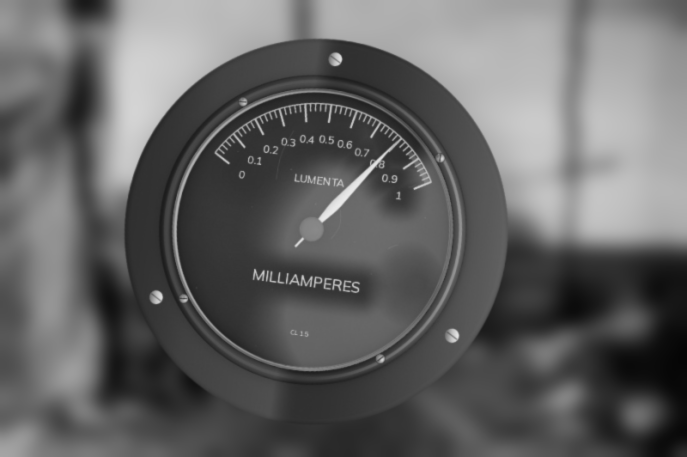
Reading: 0.8 mA
